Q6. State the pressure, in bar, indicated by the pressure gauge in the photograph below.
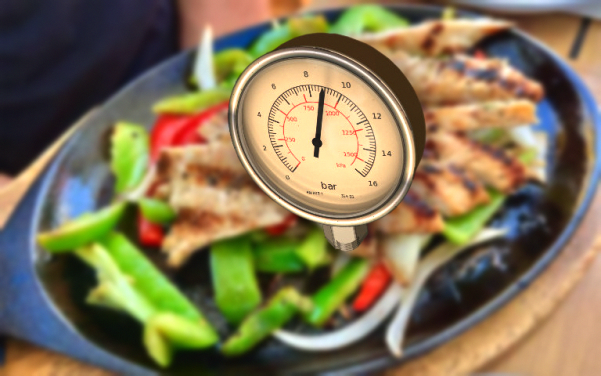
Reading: 9 bar
